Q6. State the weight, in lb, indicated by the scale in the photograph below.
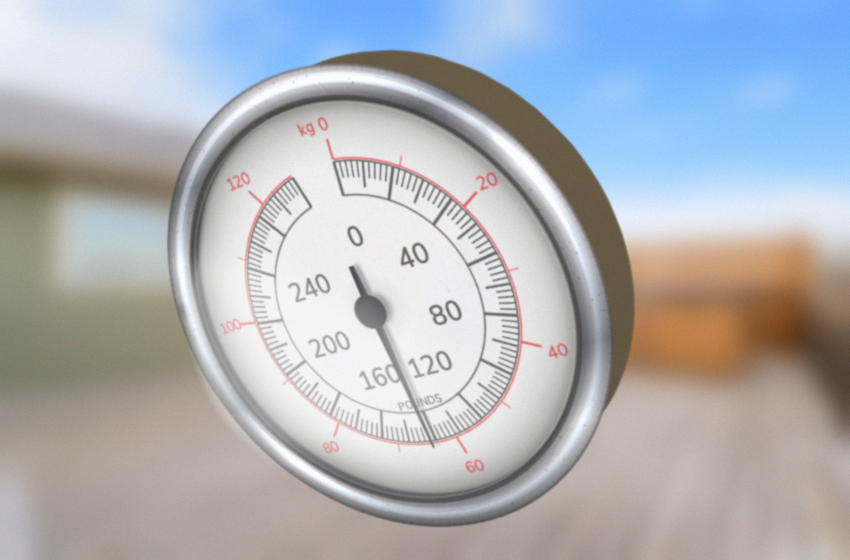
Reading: 140 lb
